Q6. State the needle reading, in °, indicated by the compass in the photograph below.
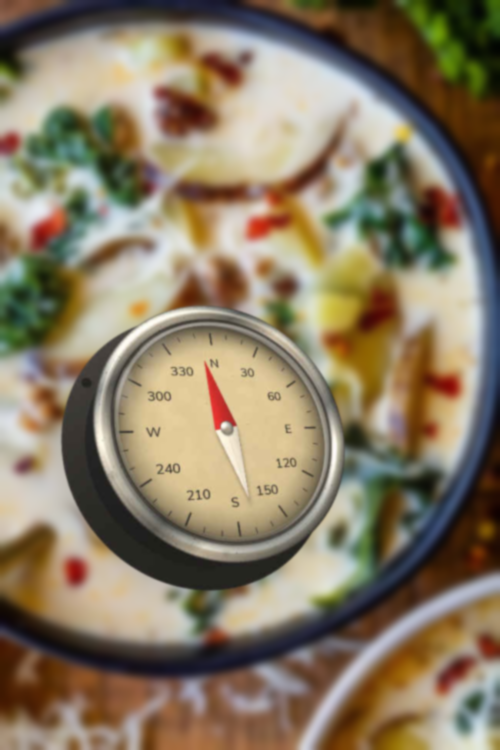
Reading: 350 °
